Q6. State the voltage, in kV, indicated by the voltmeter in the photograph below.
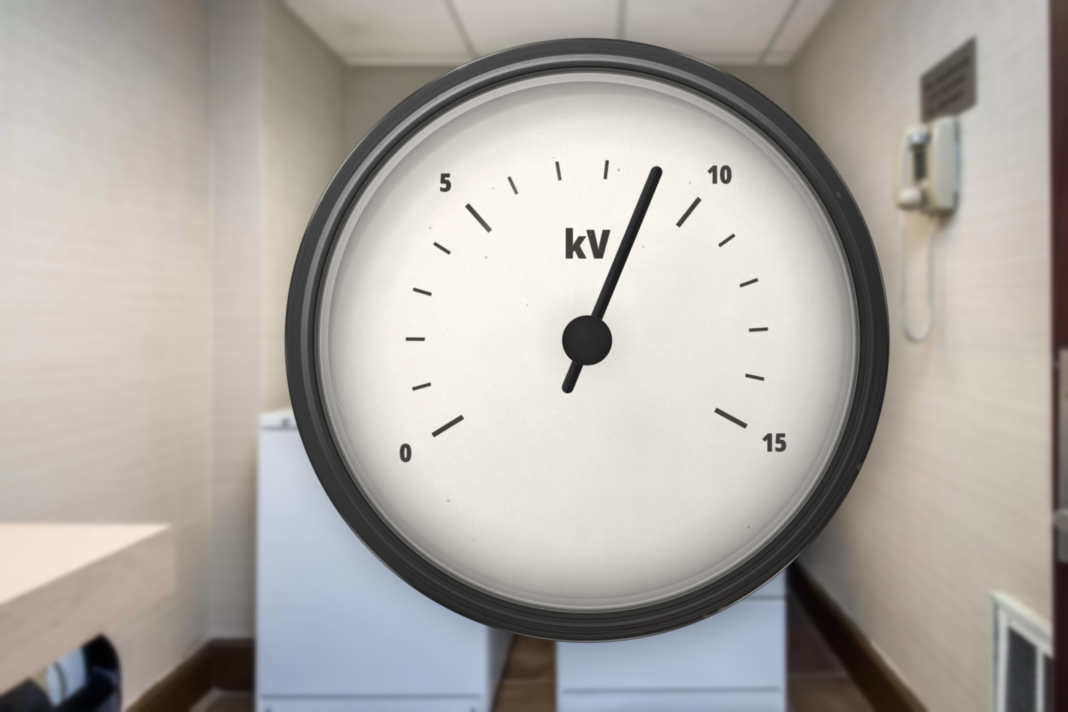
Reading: 9 kV
